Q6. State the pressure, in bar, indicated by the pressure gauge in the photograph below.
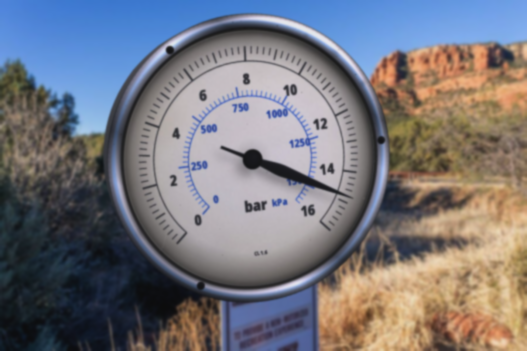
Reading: 14.8 bar
